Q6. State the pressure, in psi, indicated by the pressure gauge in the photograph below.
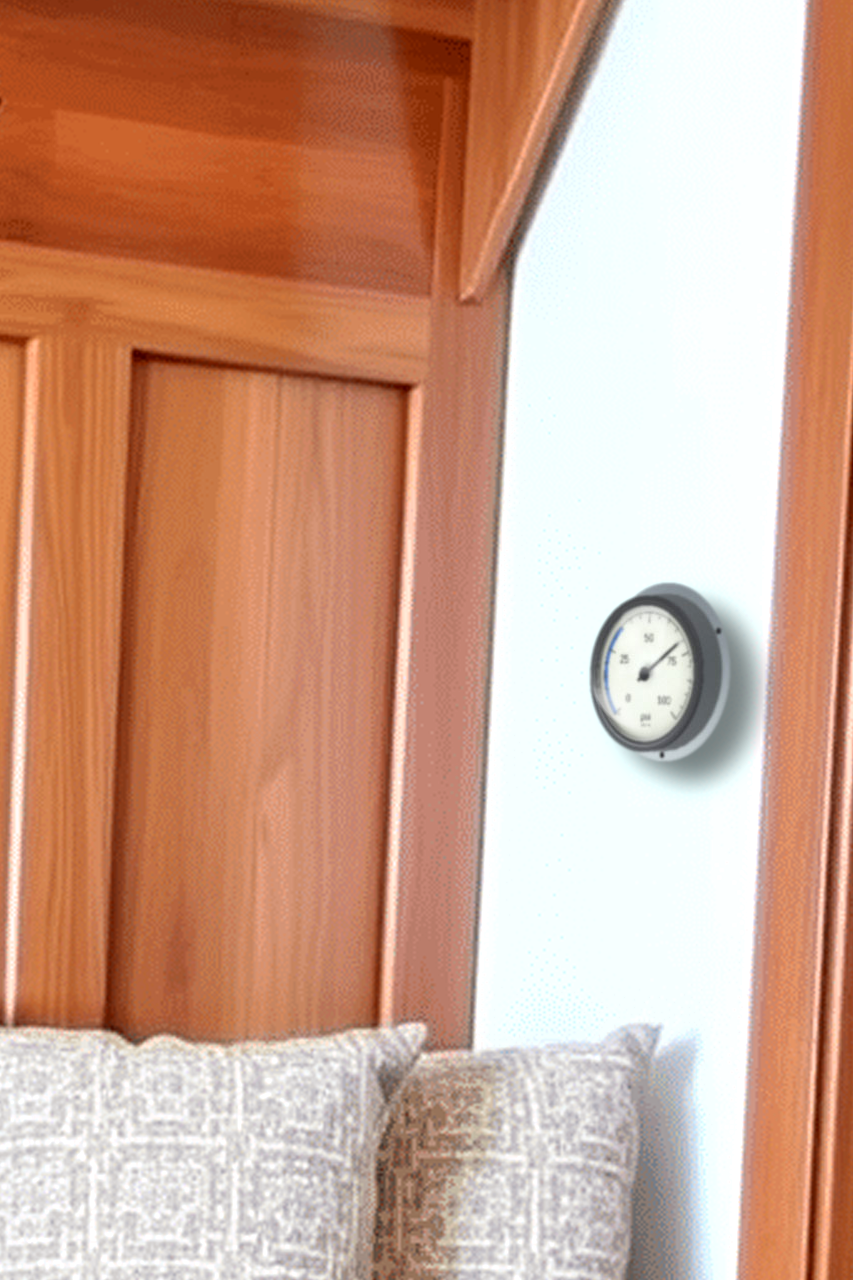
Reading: 70 psi
